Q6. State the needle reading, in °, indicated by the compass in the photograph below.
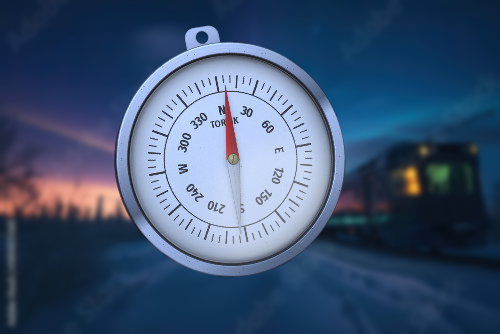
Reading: 5 °
